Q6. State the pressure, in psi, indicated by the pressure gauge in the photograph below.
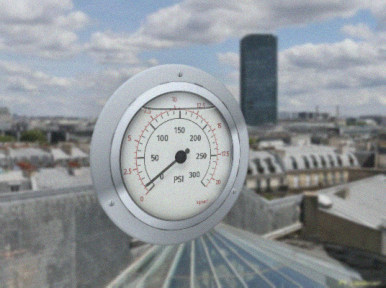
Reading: 10 psi
